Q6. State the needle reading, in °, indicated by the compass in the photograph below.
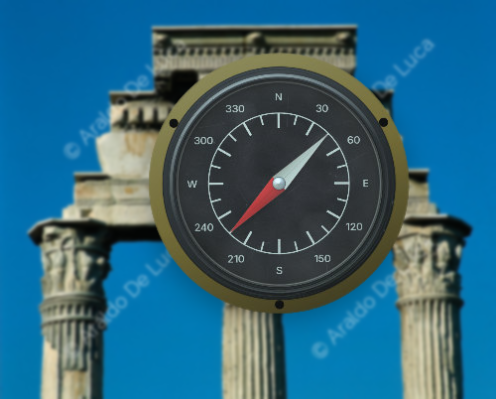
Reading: 225 °
